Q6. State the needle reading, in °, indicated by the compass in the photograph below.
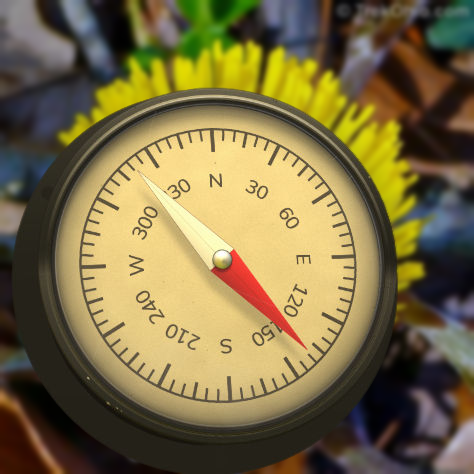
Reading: 140 °
